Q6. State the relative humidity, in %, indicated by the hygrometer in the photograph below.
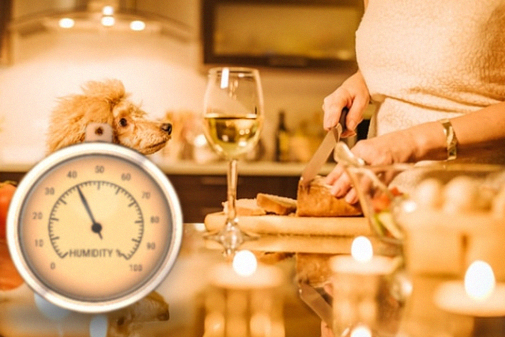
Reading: 40 %
